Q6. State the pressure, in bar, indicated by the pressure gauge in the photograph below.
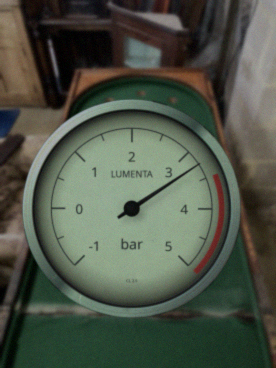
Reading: 3.25 bar
